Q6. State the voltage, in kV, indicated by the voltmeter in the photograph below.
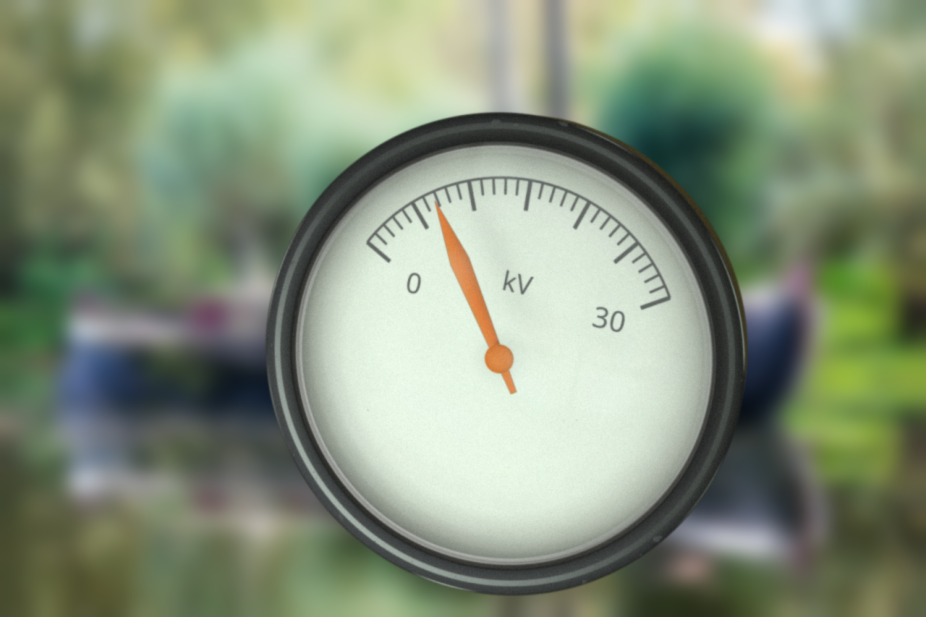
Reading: 7 kV
